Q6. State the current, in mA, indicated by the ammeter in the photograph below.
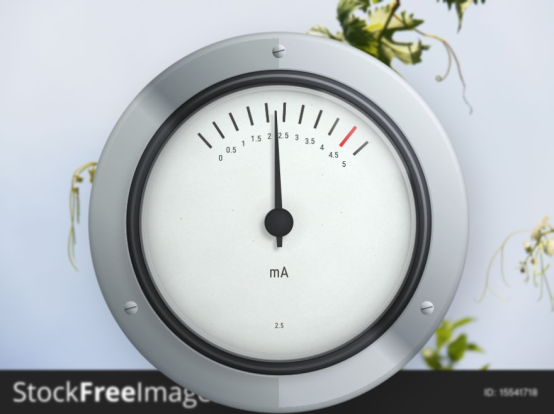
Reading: 2.25 mA
